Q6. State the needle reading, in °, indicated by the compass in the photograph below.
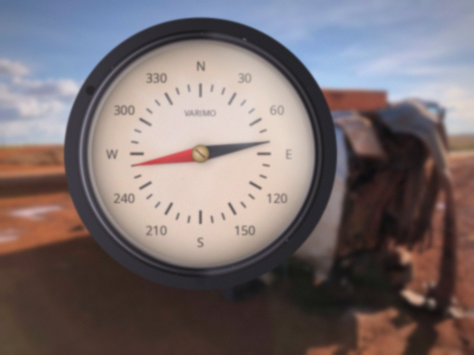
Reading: 260 °
